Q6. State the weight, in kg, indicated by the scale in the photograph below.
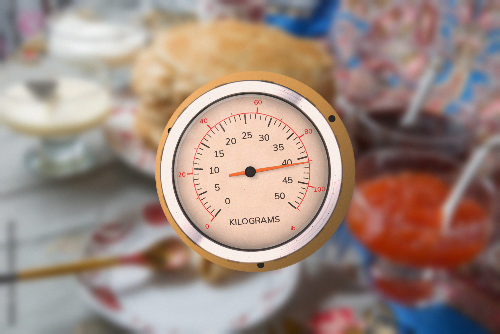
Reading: 41 kg
